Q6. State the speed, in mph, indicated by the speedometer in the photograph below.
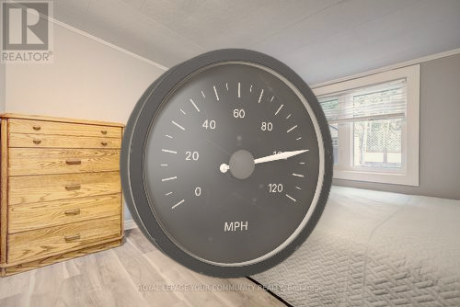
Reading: 100 mph
